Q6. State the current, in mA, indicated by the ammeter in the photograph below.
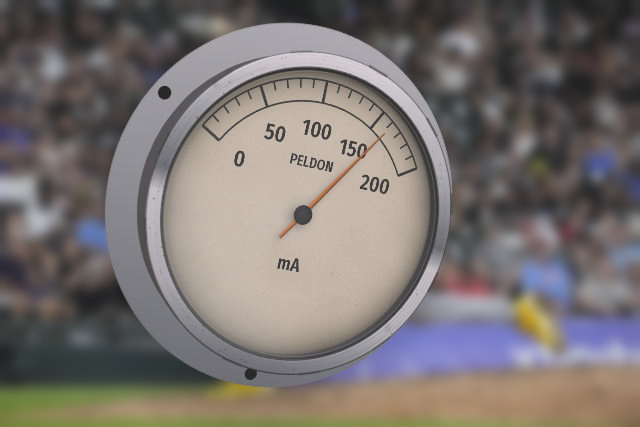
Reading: 160 mA
